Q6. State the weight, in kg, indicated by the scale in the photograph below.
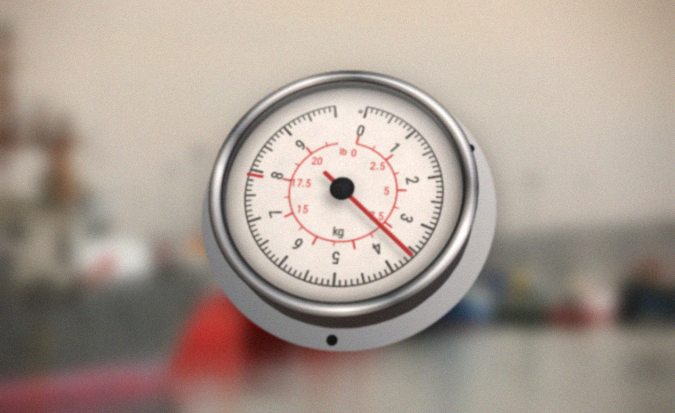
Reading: 3.6 kg
